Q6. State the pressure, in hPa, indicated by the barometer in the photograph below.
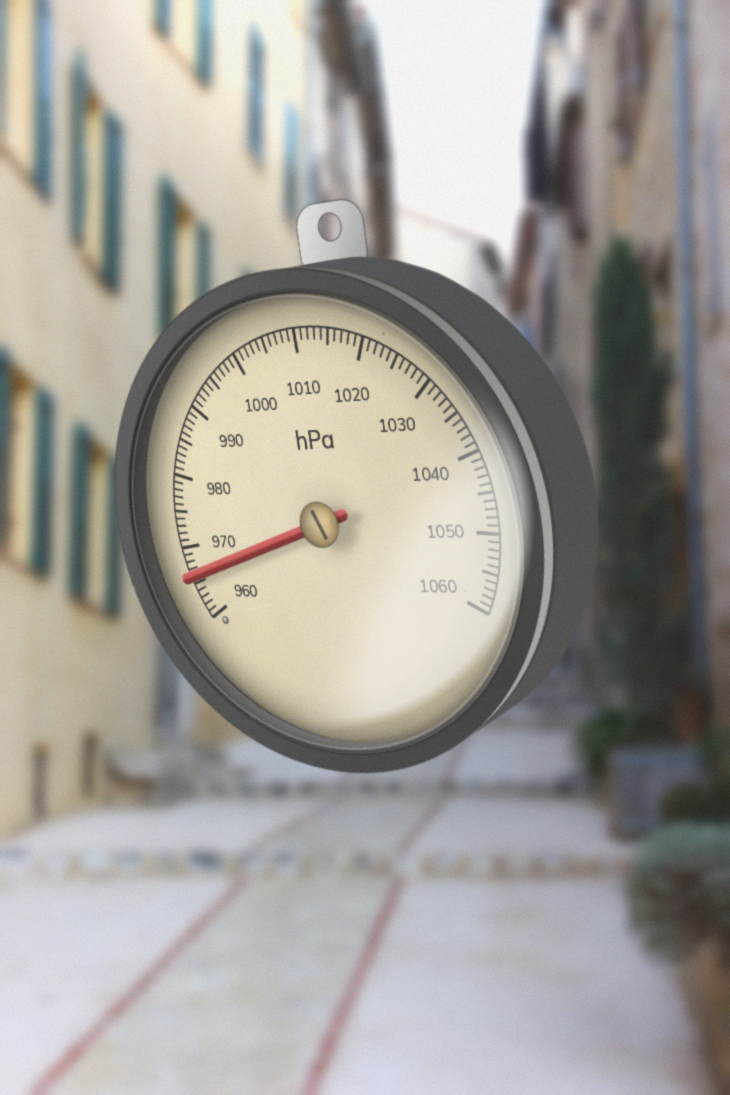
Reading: 966 hPa
